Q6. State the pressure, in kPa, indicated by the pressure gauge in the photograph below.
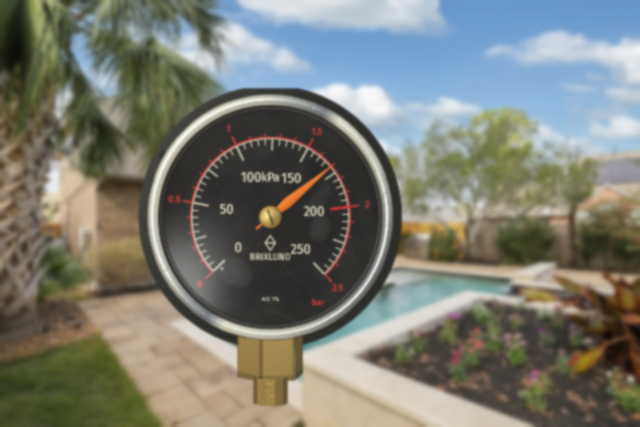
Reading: 170 kPa
